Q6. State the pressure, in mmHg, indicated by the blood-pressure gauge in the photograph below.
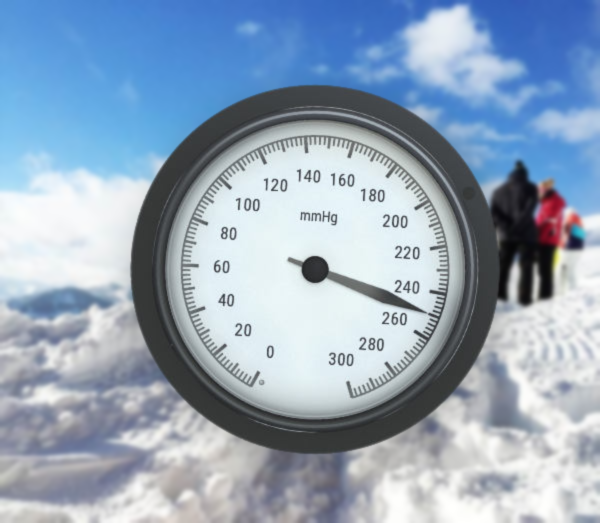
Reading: 250 mmHg
